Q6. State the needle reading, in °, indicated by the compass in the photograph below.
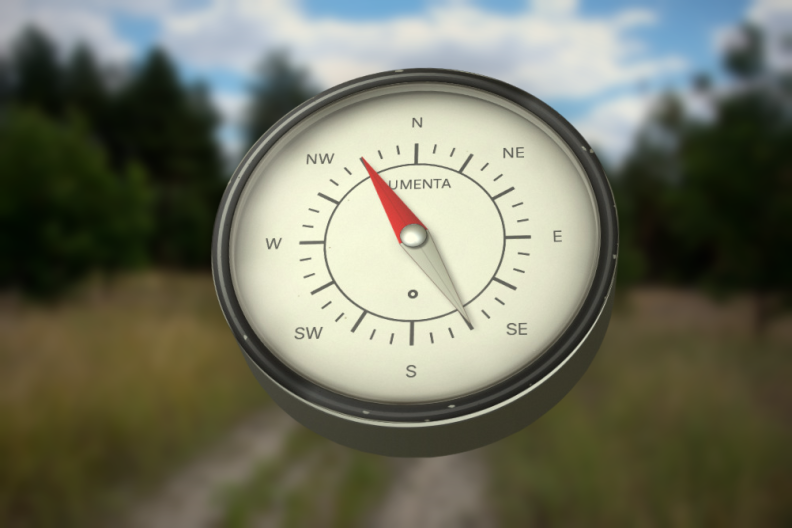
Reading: 330 °
